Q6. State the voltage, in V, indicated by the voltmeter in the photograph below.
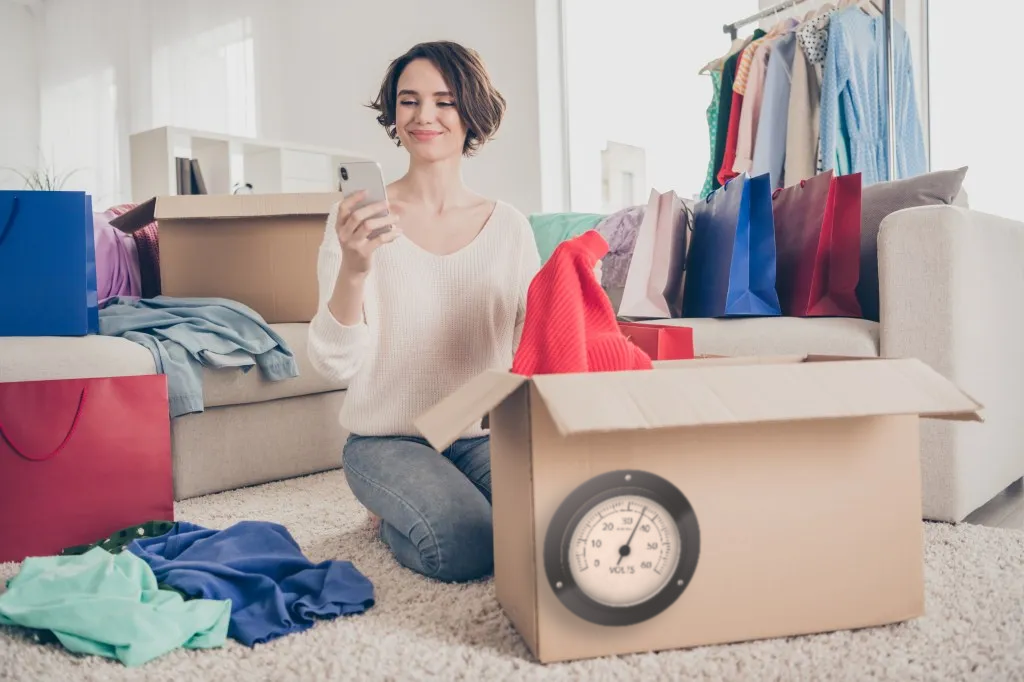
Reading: 35 V
